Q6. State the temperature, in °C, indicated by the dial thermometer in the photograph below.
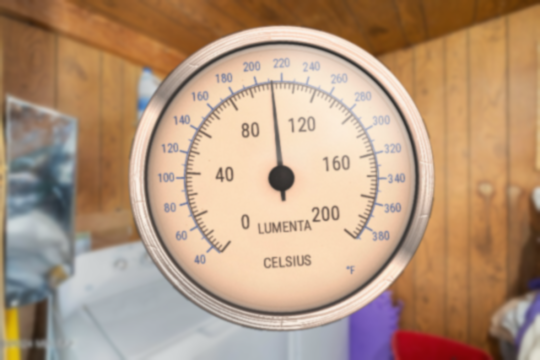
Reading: 100 °C
